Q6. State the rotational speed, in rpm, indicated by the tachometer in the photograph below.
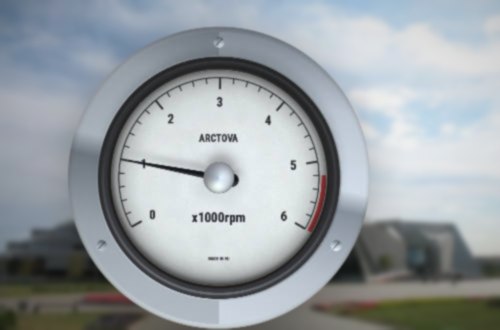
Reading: 1000 rpm
